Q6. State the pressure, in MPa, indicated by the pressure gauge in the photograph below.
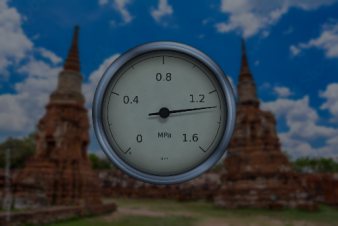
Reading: 1.3 MPa
